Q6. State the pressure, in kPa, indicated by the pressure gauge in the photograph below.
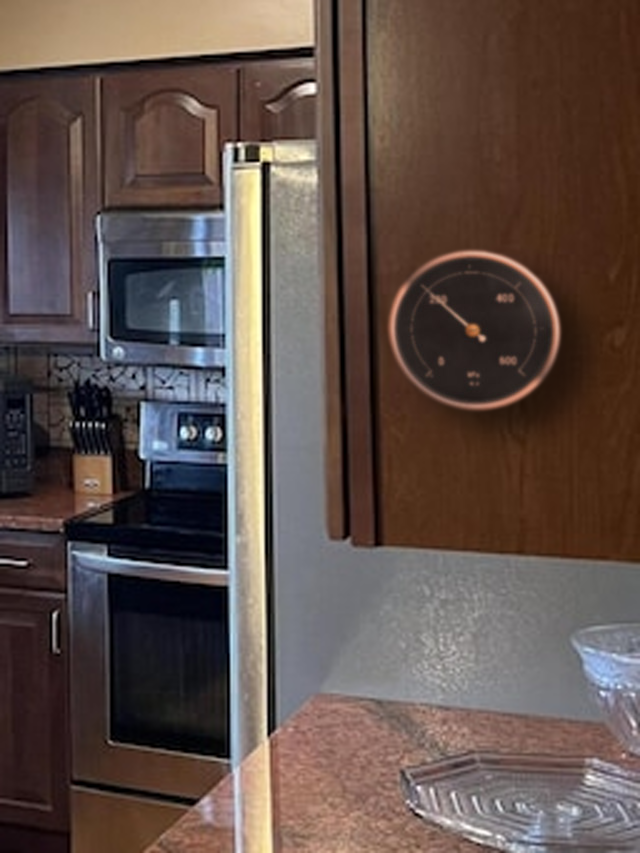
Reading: 200 kPa
